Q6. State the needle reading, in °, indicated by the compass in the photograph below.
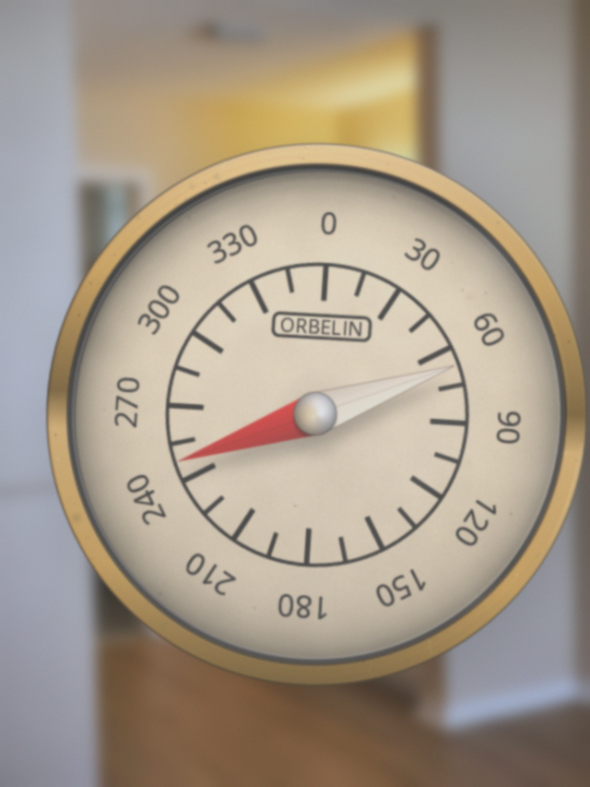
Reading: 247.5 °
